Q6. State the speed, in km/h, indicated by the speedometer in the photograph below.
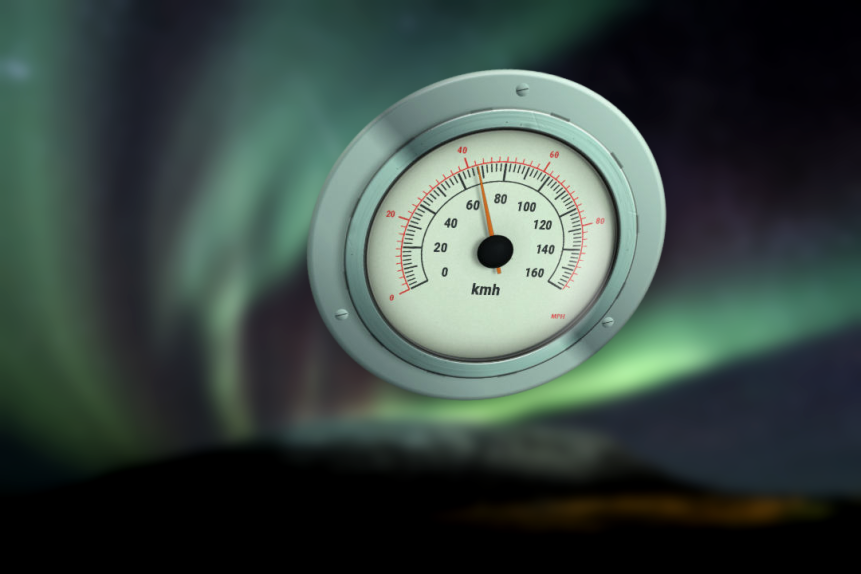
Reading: 68 km/h
